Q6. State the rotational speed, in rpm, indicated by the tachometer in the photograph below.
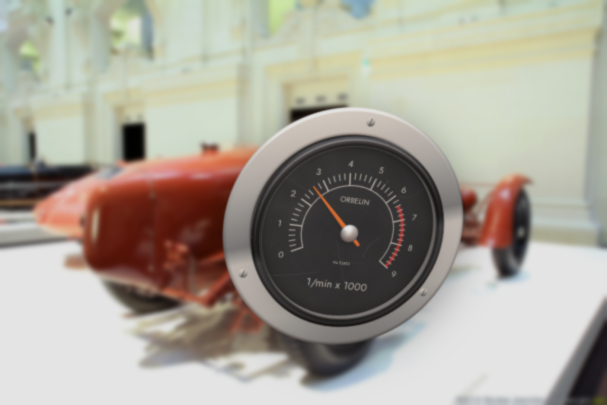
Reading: 2600 rpm
